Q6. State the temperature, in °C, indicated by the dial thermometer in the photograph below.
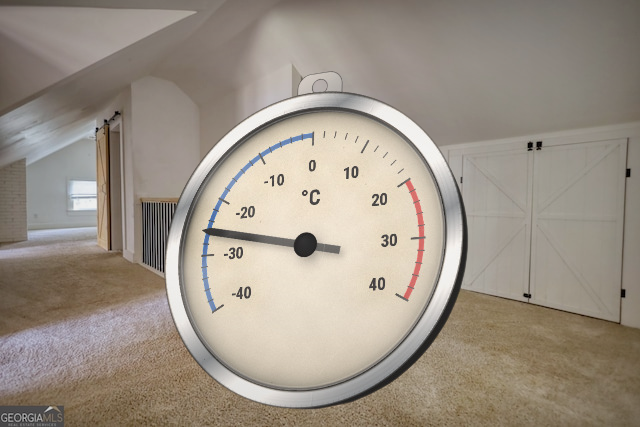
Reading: -26 °C
